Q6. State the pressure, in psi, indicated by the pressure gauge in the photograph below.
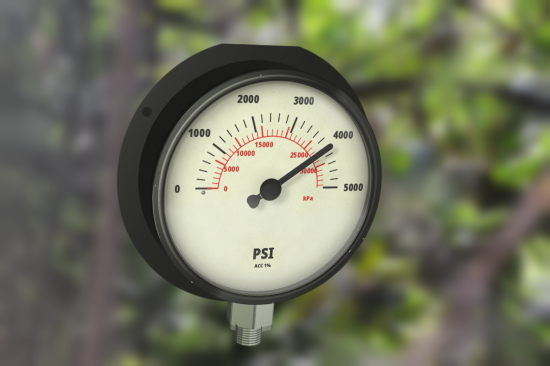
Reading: 4000 psi
